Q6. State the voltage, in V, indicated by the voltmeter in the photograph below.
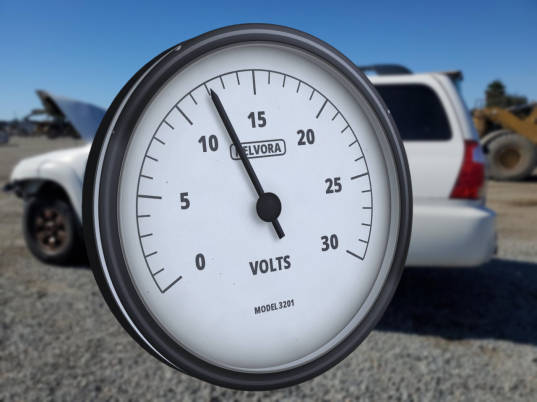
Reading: 12 V
